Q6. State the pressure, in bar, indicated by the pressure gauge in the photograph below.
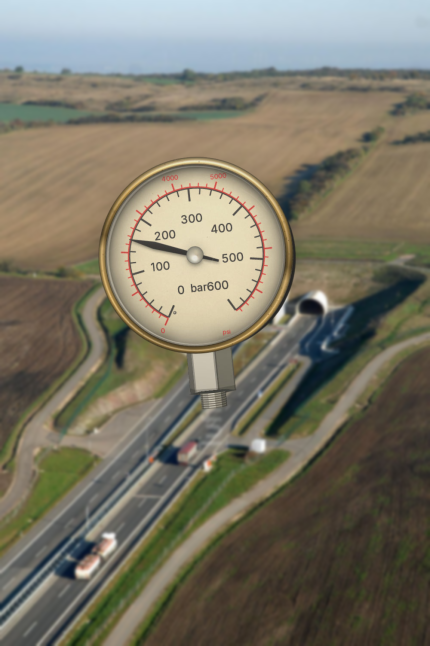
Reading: 160 bar
